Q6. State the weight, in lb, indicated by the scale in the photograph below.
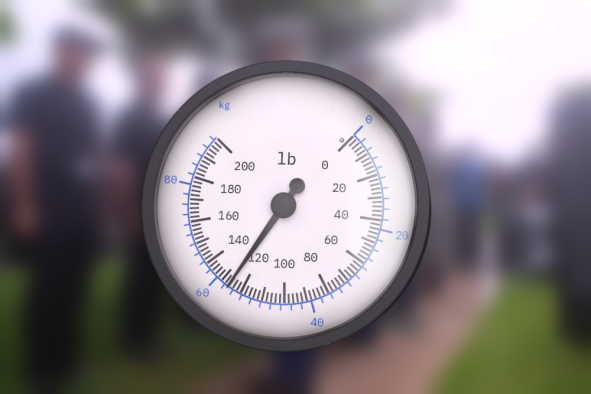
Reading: 126 lb
